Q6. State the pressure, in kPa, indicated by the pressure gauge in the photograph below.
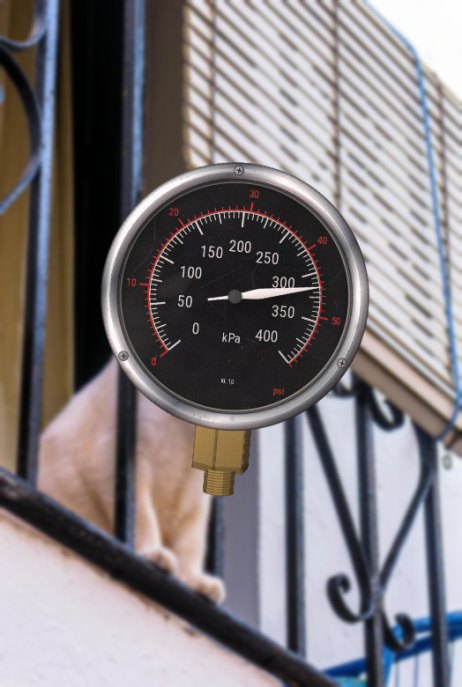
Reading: 315 kPa
